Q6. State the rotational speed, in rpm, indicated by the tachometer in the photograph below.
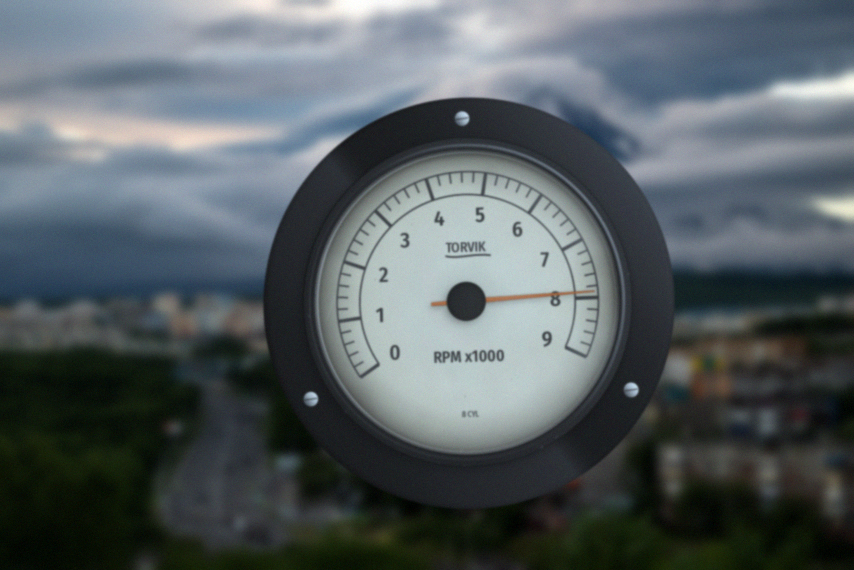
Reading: 7900 rpm
